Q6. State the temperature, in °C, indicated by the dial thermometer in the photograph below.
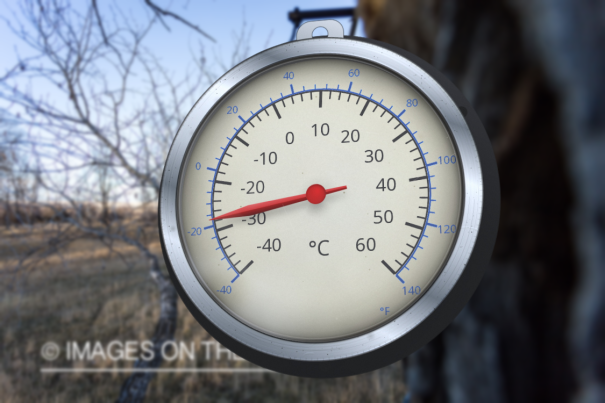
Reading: -28 °C
